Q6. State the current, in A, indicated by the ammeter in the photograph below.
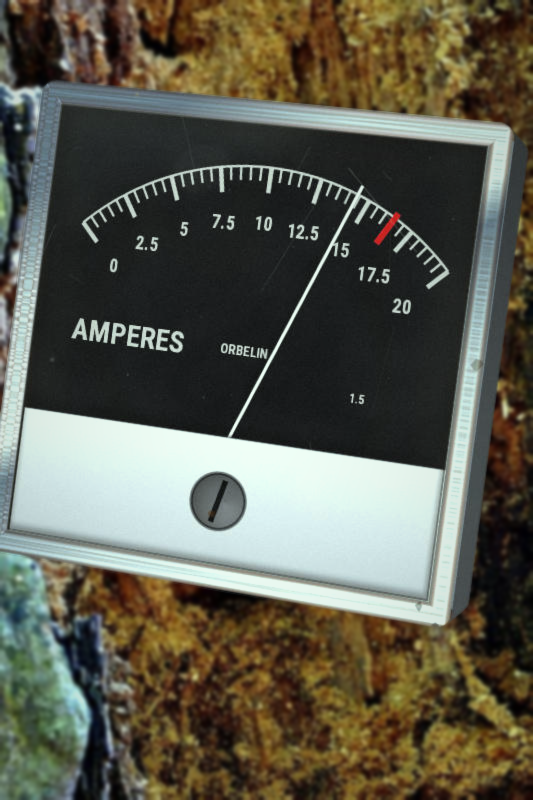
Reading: 14.5 A
